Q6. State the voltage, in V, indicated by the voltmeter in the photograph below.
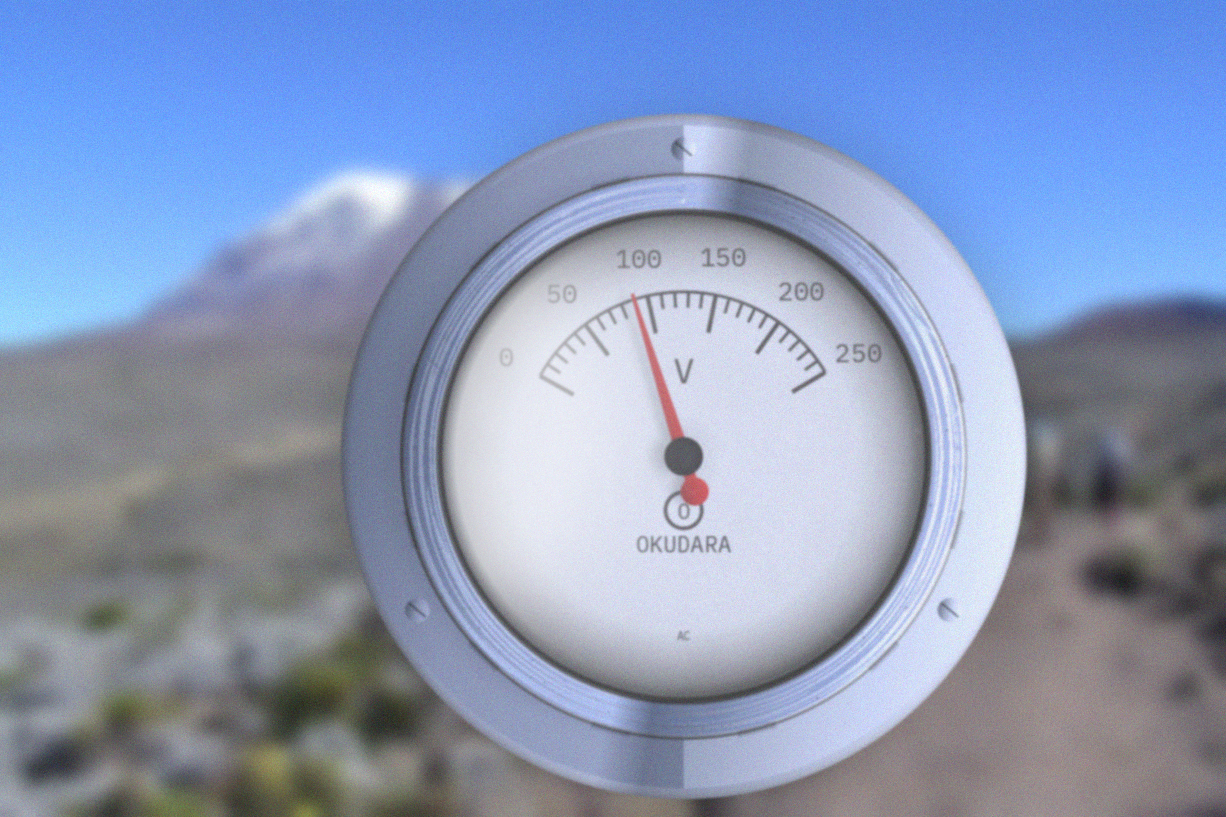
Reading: 90 V
